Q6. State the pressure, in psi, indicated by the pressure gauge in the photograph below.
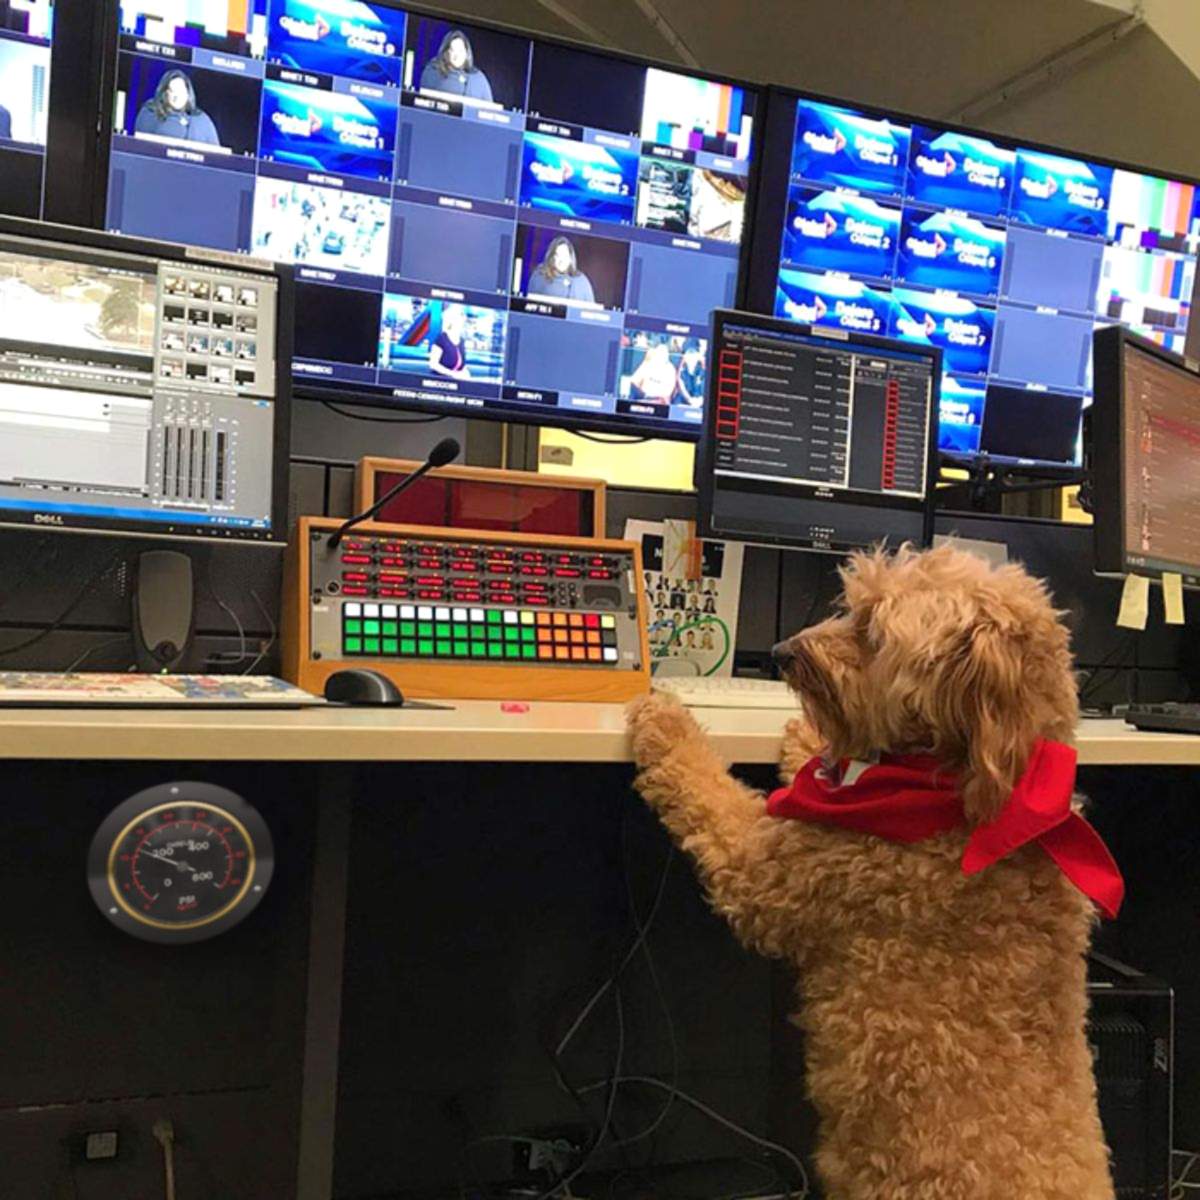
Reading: 175 psi
